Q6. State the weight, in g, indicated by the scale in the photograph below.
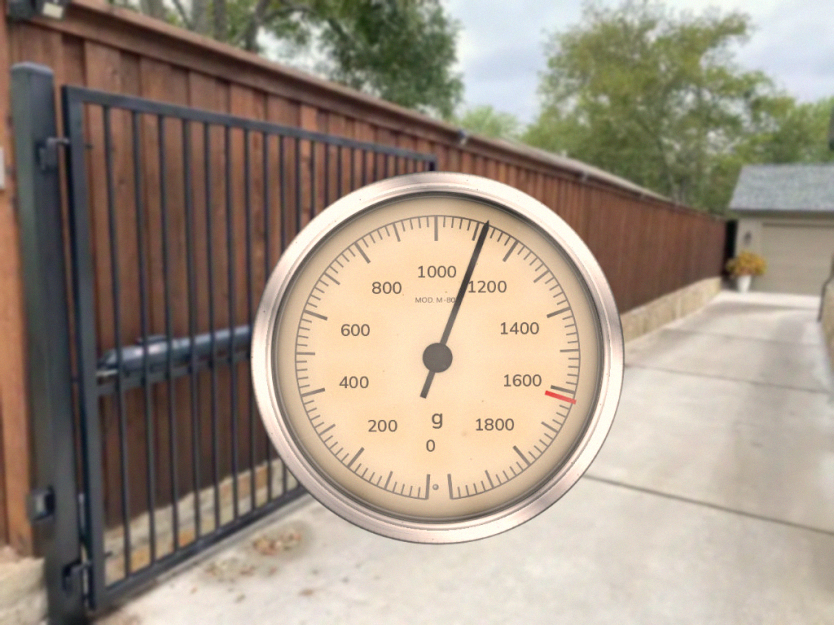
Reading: 1120 g
